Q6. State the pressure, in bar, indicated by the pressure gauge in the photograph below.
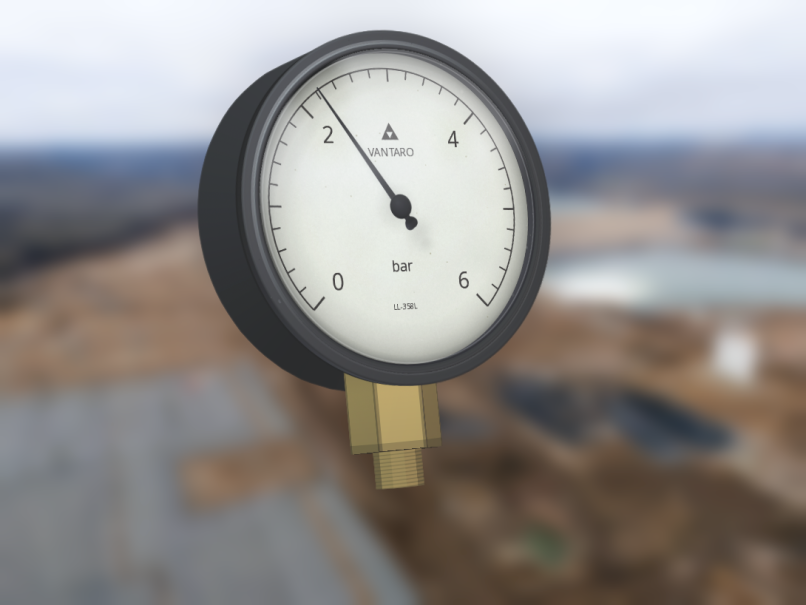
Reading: 2.2 bar
